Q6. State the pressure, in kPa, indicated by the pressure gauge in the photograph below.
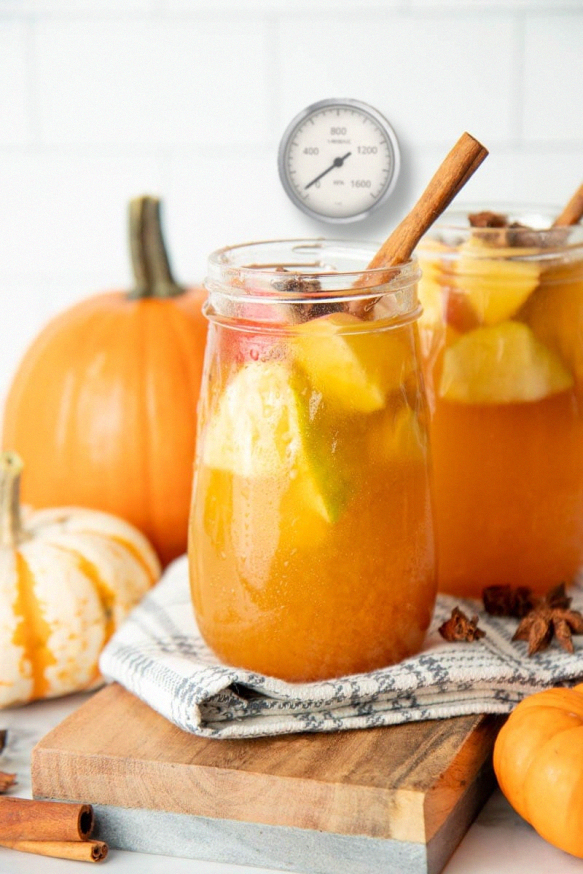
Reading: 50 kPa
